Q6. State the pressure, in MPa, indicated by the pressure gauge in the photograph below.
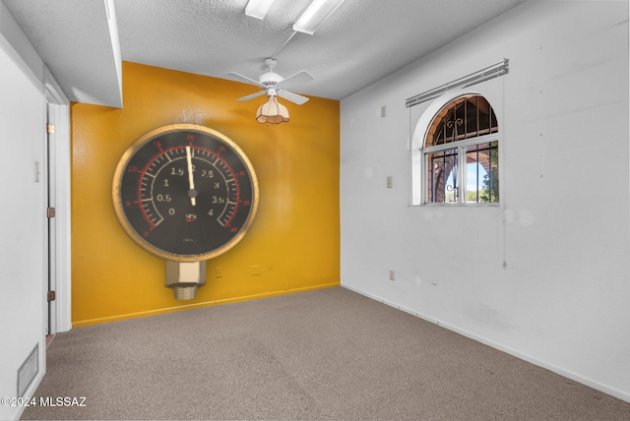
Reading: 1.9 MPa
